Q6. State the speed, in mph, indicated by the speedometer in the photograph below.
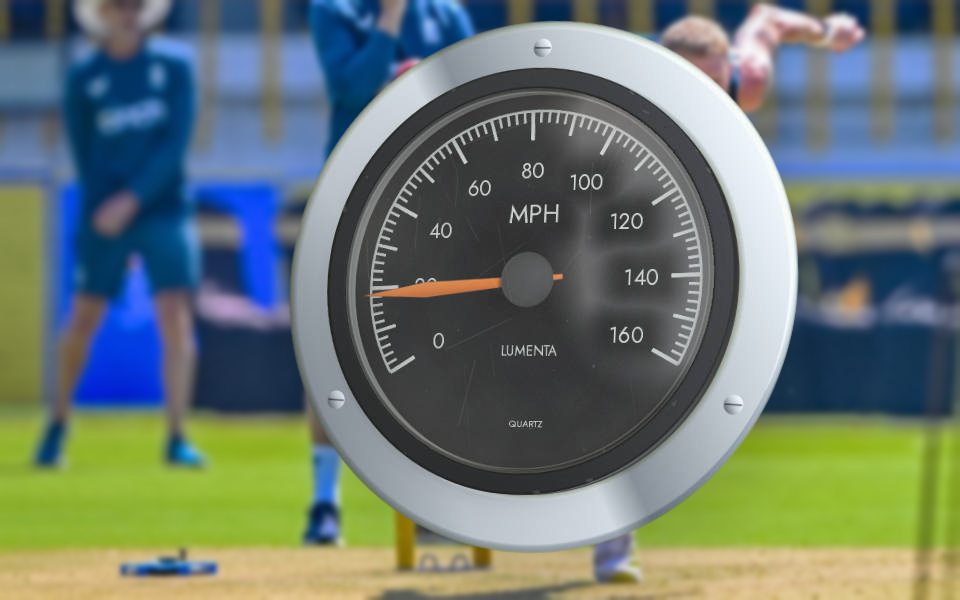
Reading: 18 mph
